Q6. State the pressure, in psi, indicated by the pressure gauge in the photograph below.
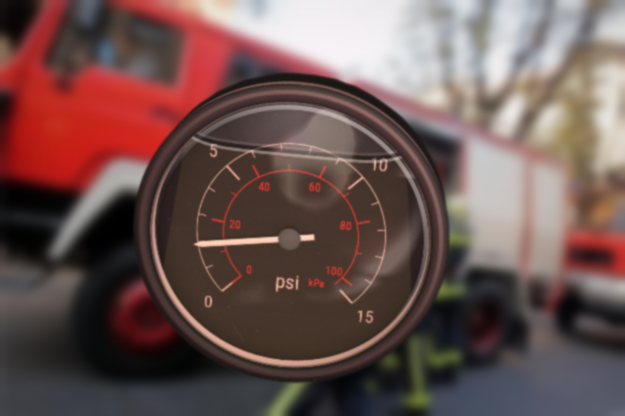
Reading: 2 psi
